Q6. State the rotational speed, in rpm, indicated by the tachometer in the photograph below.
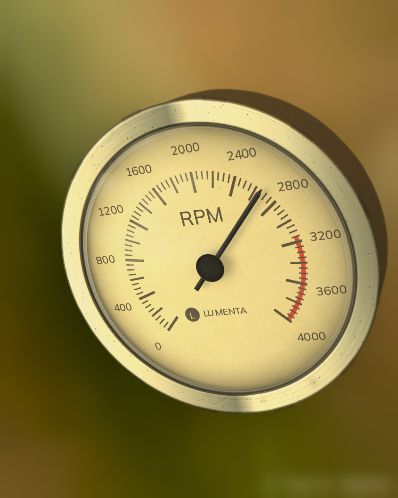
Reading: 2650 rpm
